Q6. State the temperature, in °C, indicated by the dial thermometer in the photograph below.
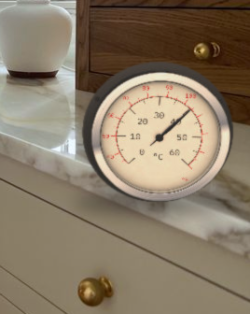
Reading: 40 °C
